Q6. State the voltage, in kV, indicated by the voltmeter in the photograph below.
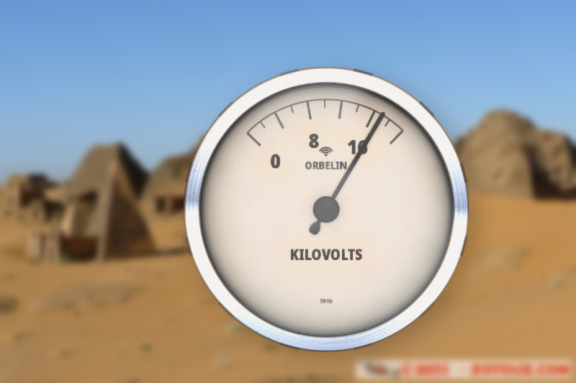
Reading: 17 kV
